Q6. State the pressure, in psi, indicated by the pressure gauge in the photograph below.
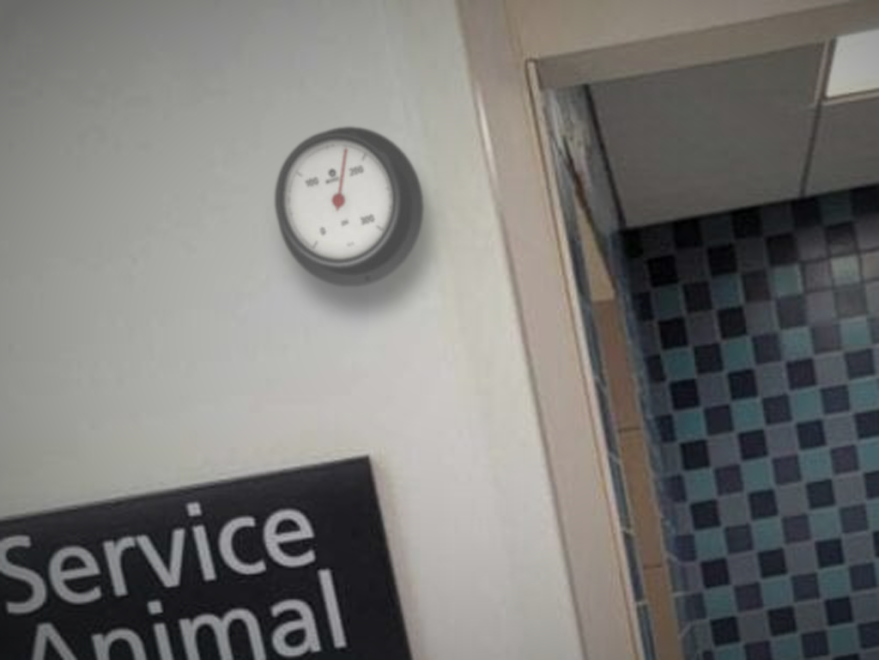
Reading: 175 psi
